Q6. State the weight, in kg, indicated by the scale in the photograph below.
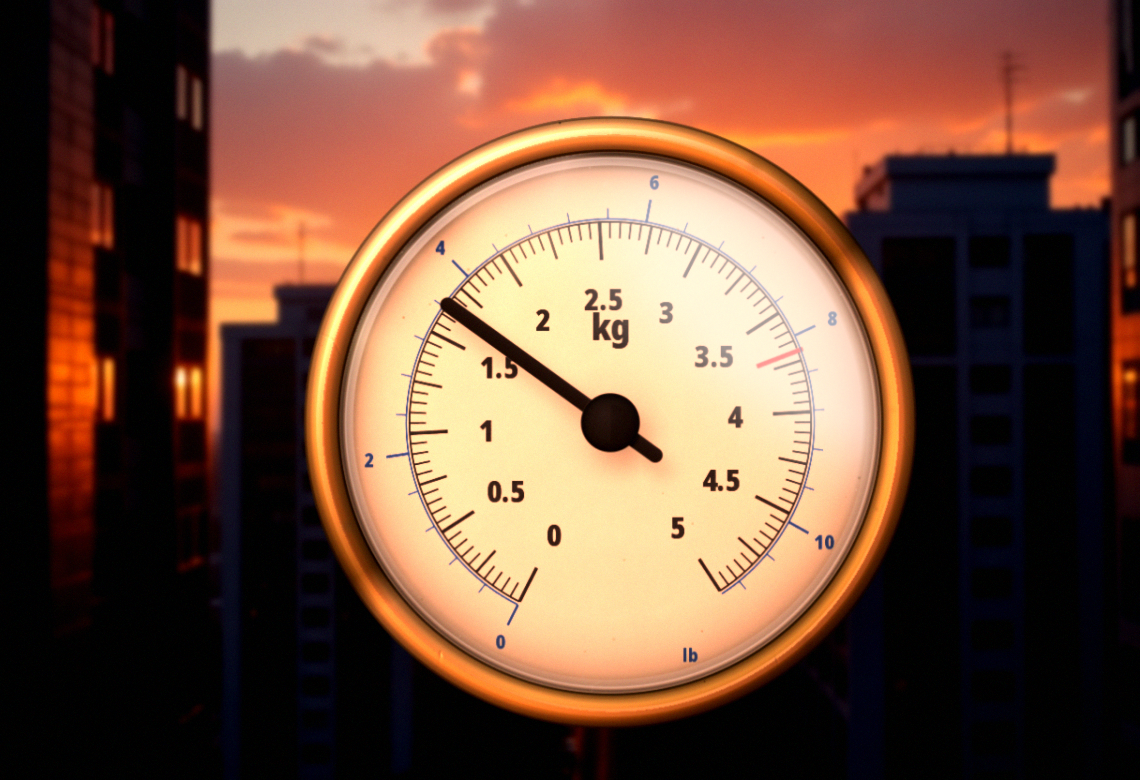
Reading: 1.65 kg
